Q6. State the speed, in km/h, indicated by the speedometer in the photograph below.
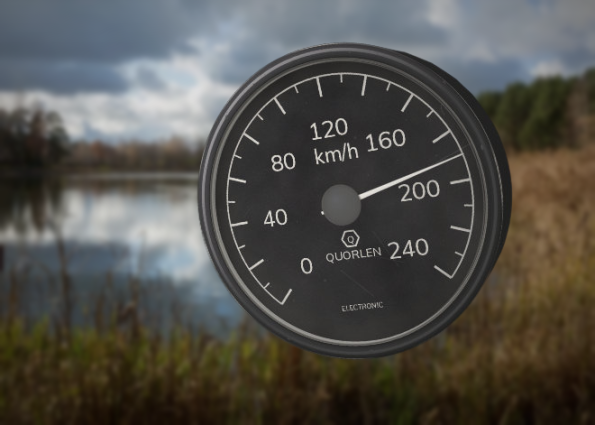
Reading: 190 km/h
